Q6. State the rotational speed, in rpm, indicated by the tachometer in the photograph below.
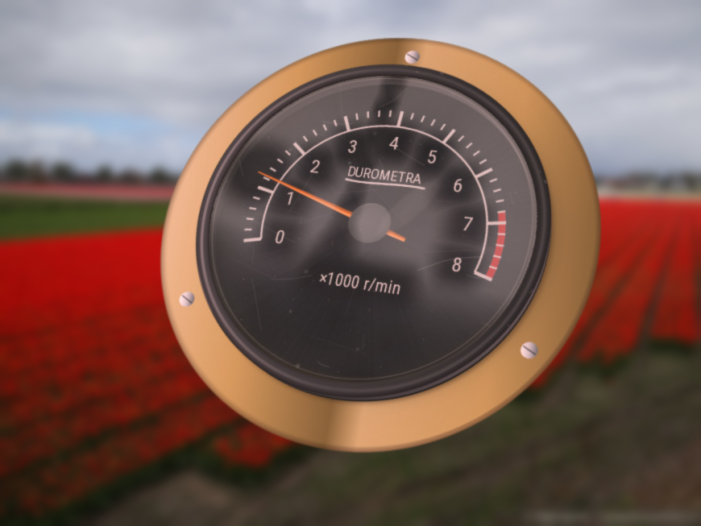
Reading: 1200 rpm
